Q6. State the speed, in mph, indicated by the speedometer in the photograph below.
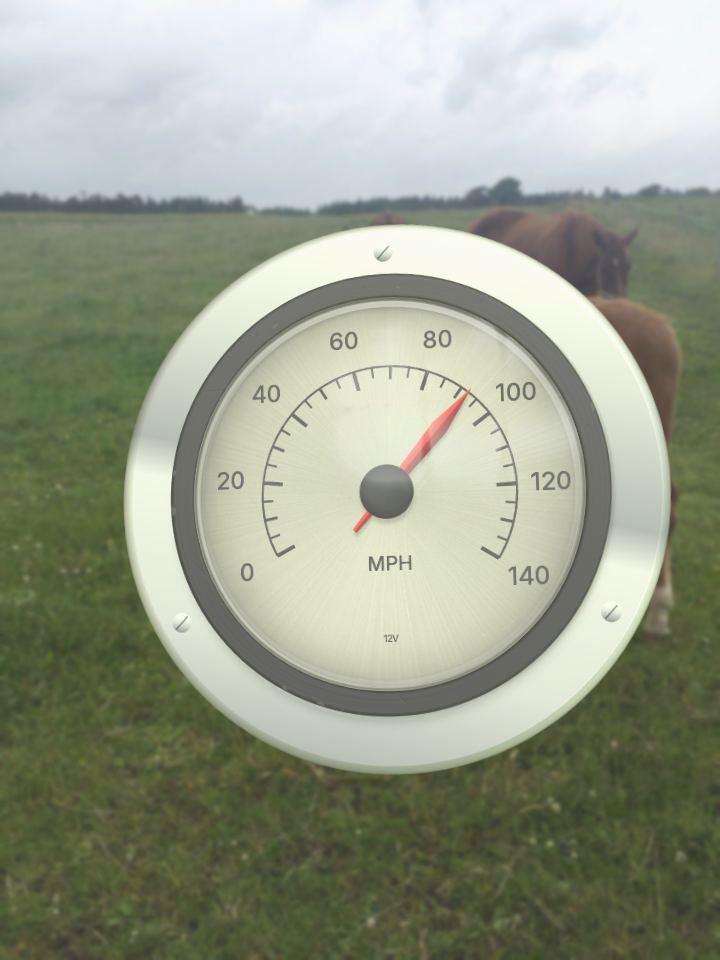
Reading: 92.5 mph
